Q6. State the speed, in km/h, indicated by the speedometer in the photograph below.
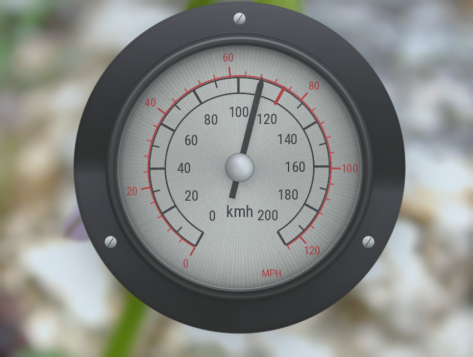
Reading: 110 km/h
